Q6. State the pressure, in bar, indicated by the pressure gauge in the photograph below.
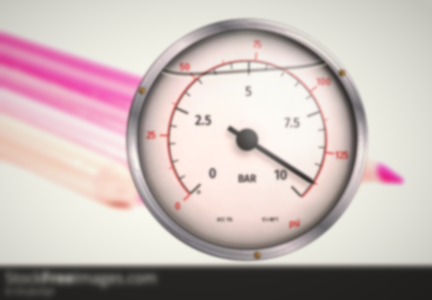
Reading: 9.5 bar
